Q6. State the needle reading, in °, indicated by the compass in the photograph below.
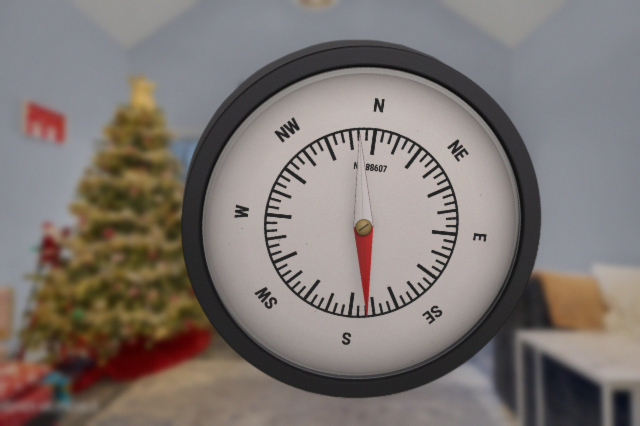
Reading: 170 °
